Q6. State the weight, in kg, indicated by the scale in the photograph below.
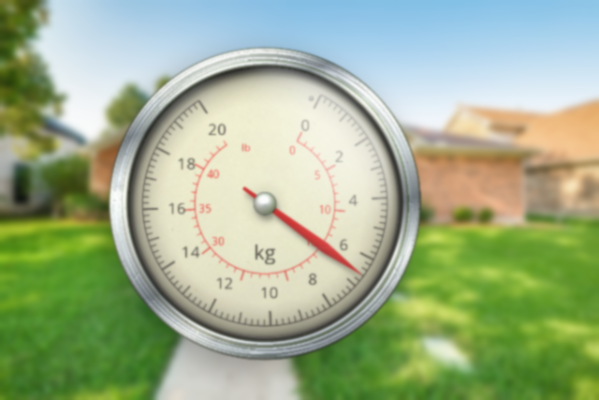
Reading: 6.6 kg
